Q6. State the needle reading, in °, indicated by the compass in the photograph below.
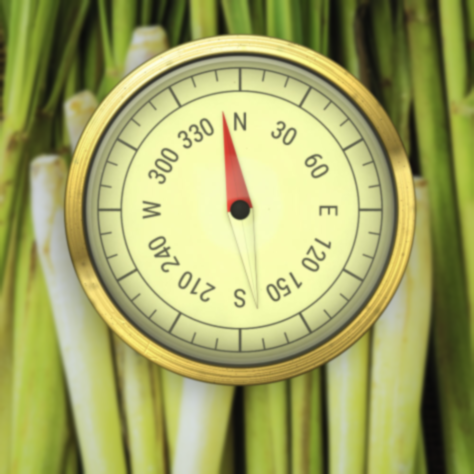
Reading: 350 °
